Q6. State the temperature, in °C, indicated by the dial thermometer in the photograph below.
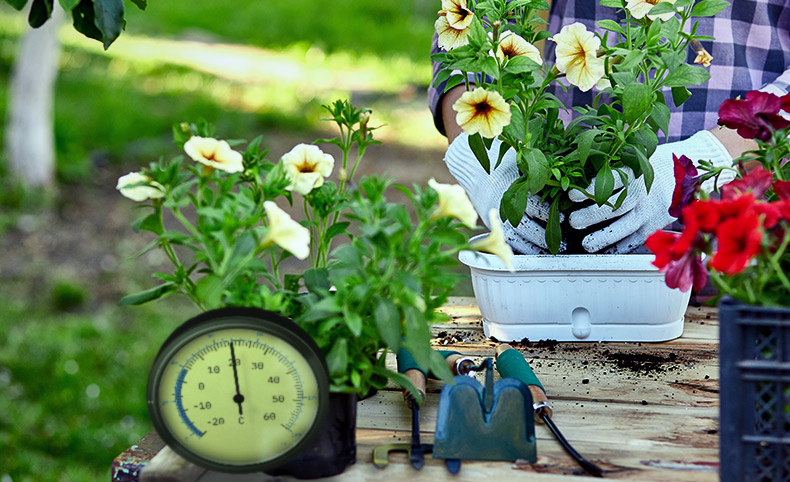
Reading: 20 °C
